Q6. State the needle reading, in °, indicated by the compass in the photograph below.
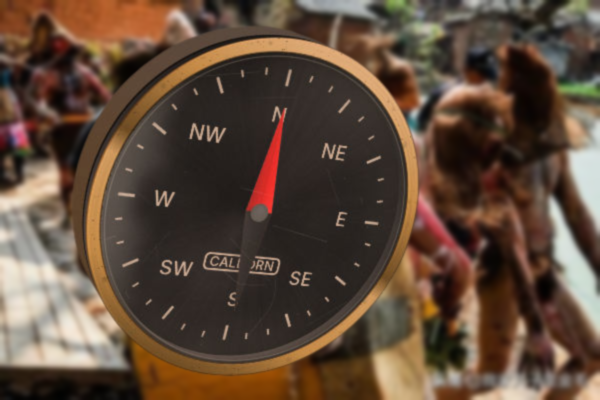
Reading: 0 °
